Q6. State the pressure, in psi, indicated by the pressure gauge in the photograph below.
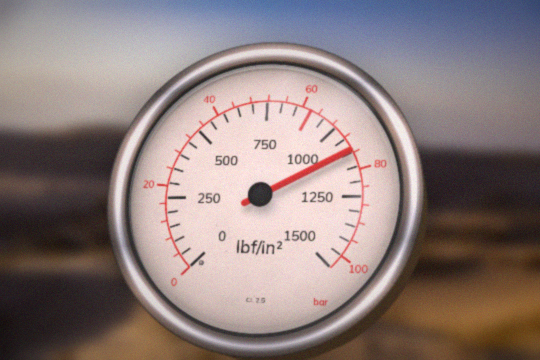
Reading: 1100 psi
